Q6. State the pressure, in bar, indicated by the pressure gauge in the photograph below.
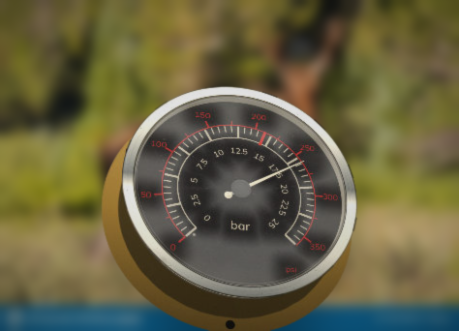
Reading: 18 bar
